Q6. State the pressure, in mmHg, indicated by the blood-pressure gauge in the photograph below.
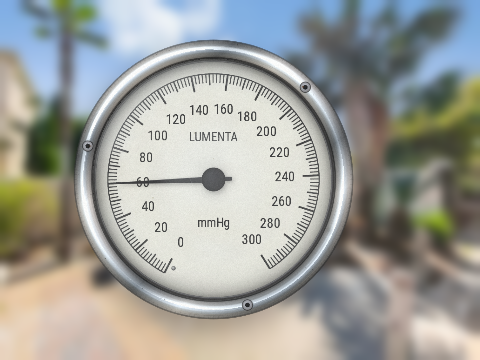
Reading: 60 mmHg
